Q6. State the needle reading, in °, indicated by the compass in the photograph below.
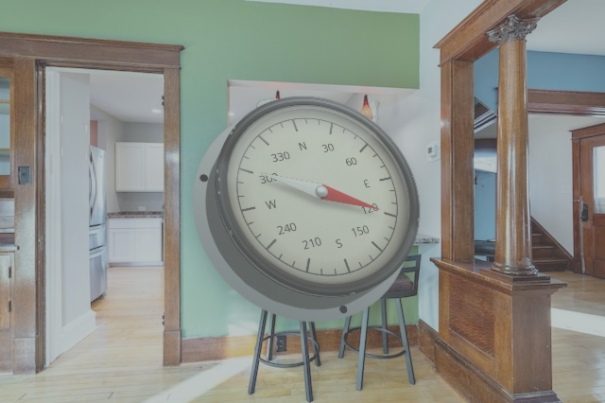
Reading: 120 °
